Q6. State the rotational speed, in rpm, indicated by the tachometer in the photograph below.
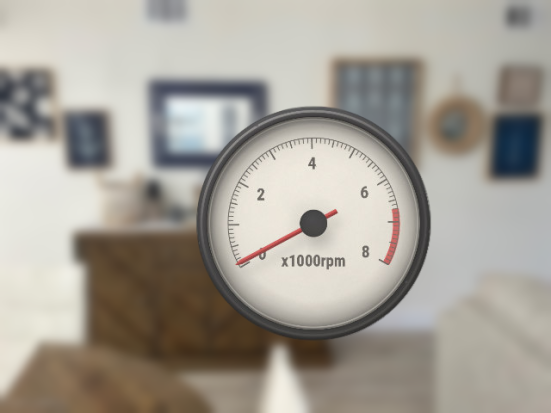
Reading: 100 rpm
